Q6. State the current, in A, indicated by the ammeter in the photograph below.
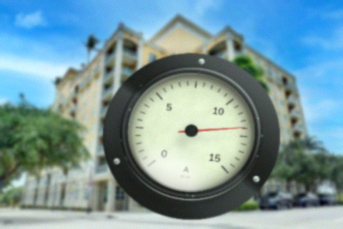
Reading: 12 A
